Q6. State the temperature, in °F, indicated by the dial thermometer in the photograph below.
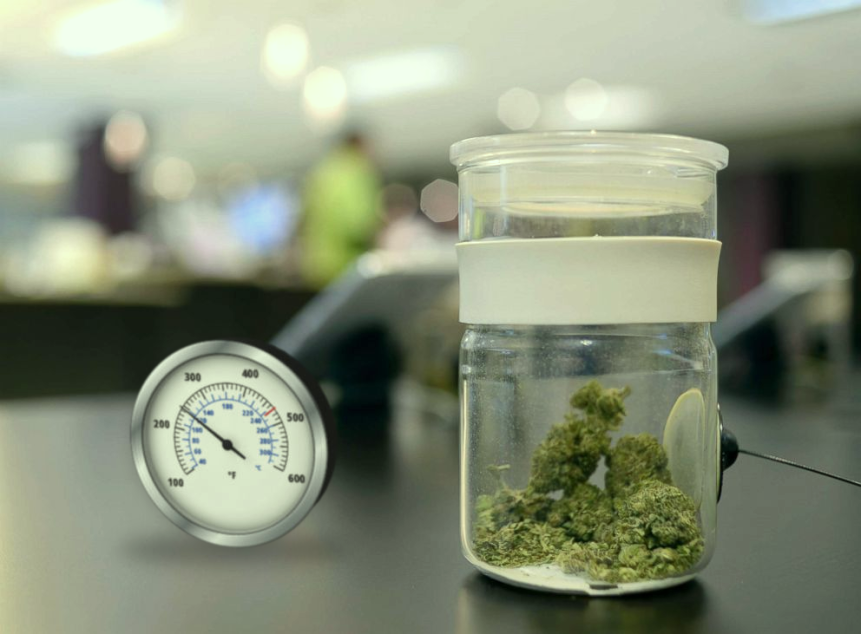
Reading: 250 °F
